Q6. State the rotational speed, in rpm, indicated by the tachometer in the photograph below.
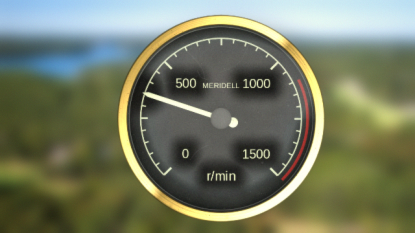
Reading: 350 rpm
